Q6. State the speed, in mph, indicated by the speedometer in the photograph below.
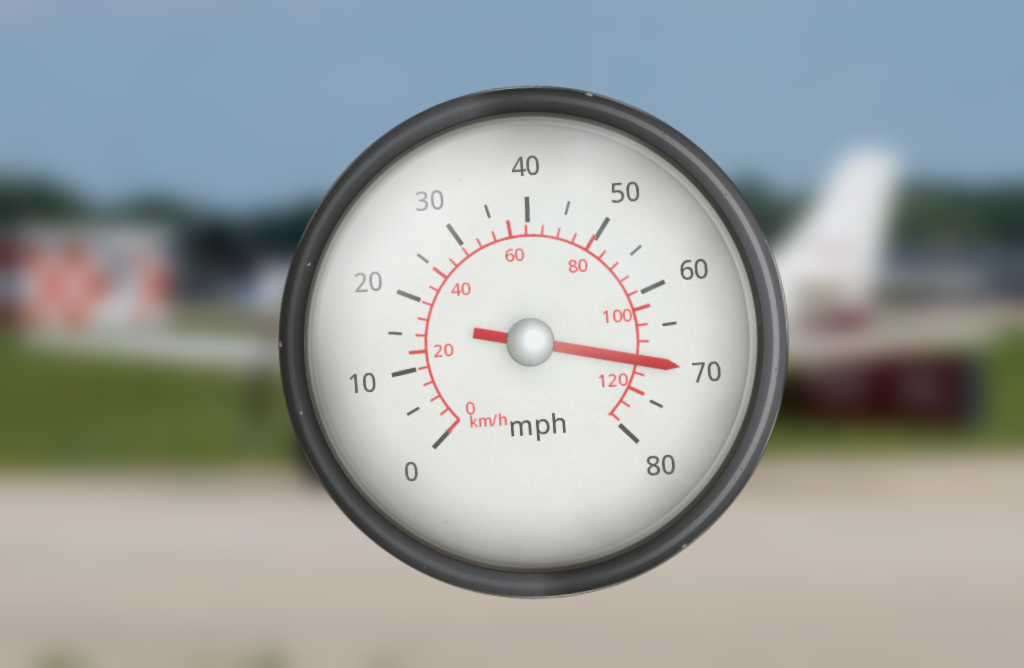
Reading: 70 mph
